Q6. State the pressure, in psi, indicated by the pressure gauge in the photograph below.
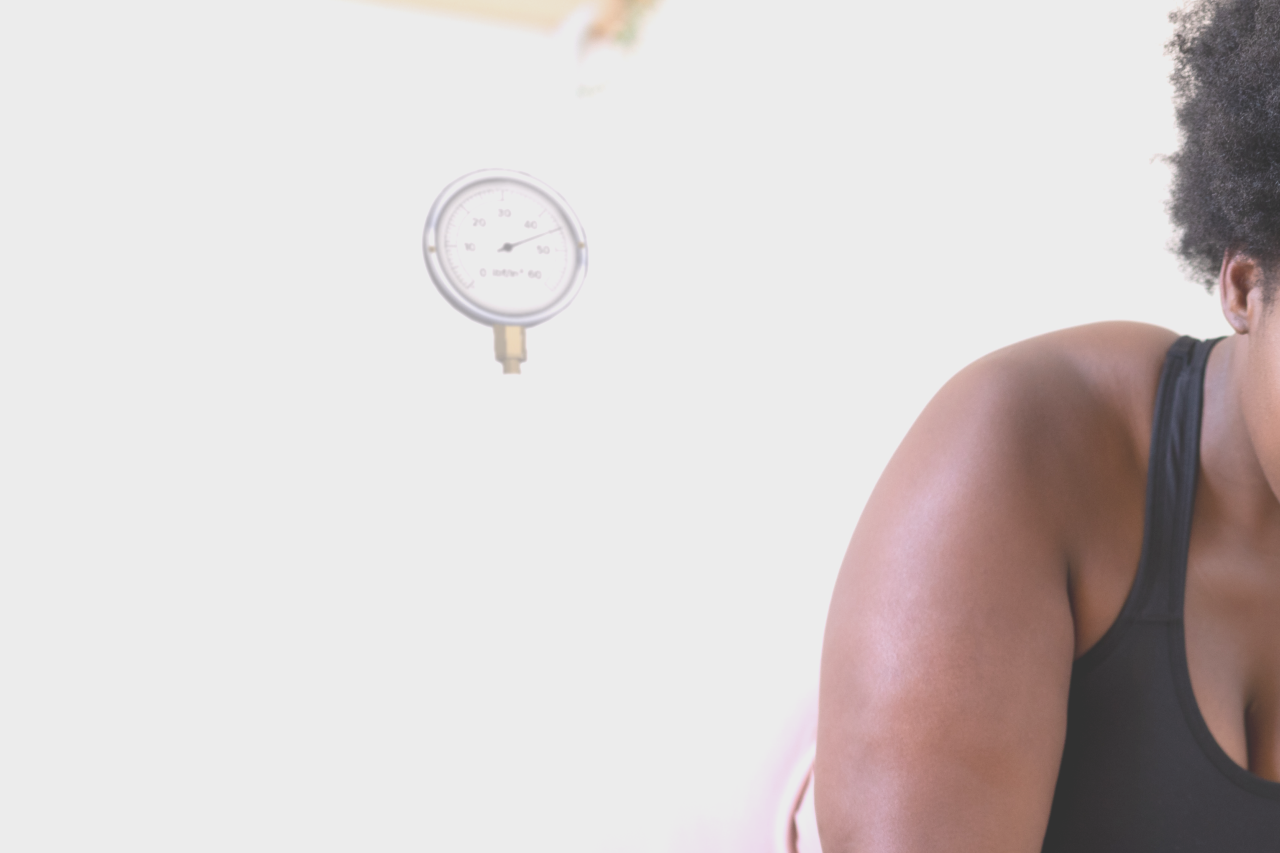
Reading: 45 psi
